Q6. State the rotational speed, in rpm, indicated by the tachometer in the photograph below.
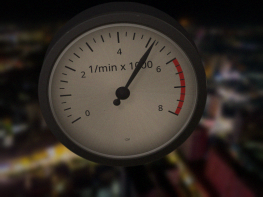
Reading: 5125 rpm
